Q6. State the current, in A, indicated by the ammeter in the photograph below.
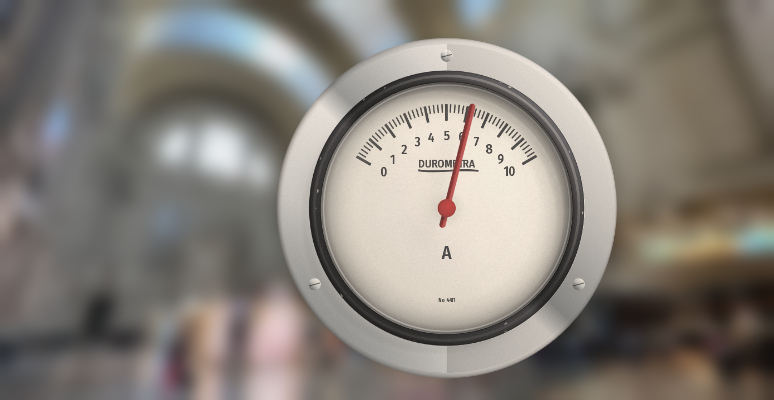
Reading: 6.2 A
